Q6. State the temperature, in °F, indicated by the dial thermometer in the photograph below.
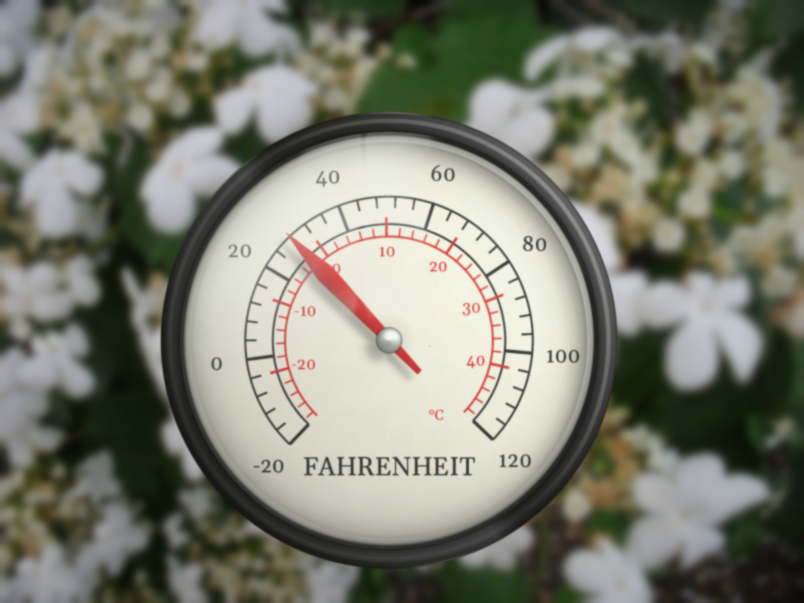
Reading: 28 °F
